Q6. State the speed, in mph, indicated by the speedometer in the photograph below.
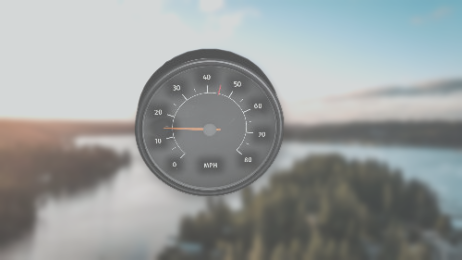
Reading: 15 mph
